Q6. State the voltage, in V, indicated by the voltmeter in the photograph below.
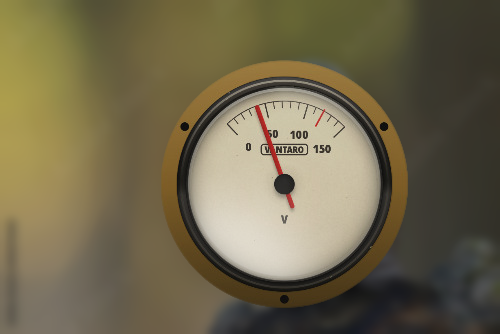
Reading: 40 V
